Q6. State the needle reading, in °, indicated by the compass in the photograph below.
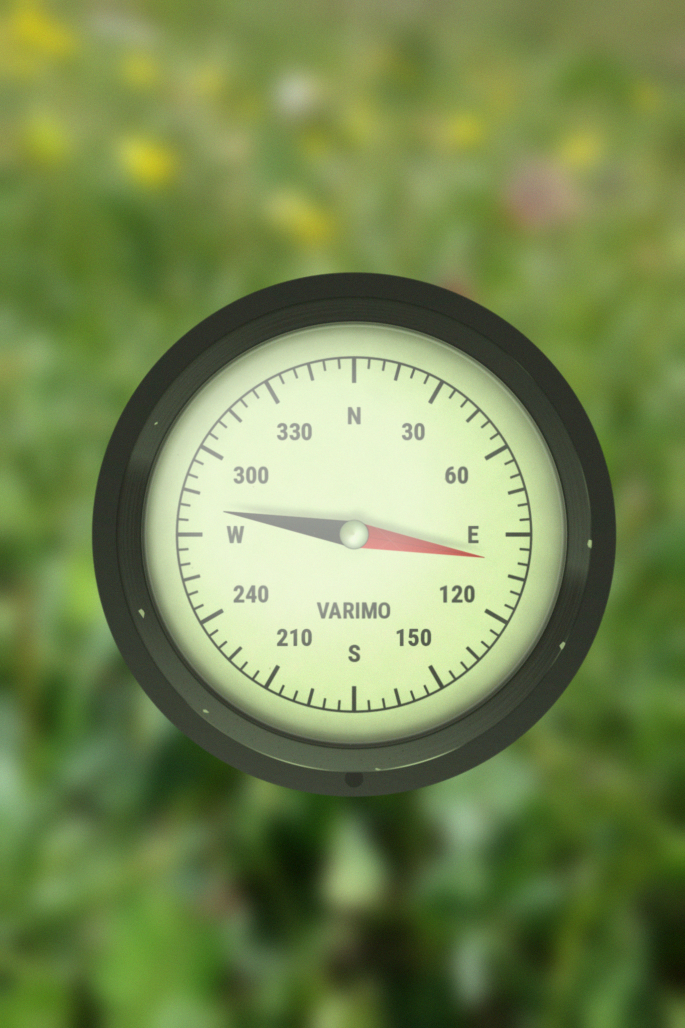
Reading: 100 °
